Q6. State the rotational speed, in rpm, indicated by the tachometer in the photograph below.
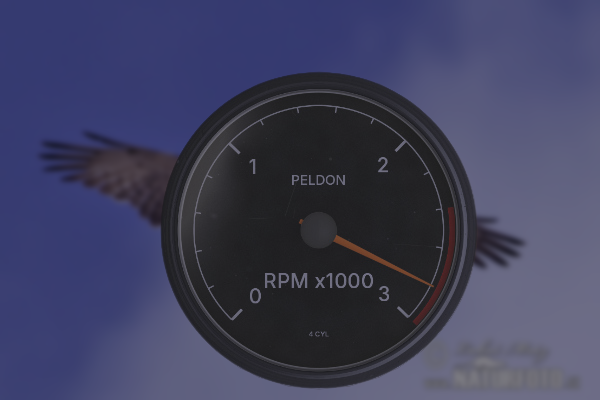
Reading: 2800 rpm
